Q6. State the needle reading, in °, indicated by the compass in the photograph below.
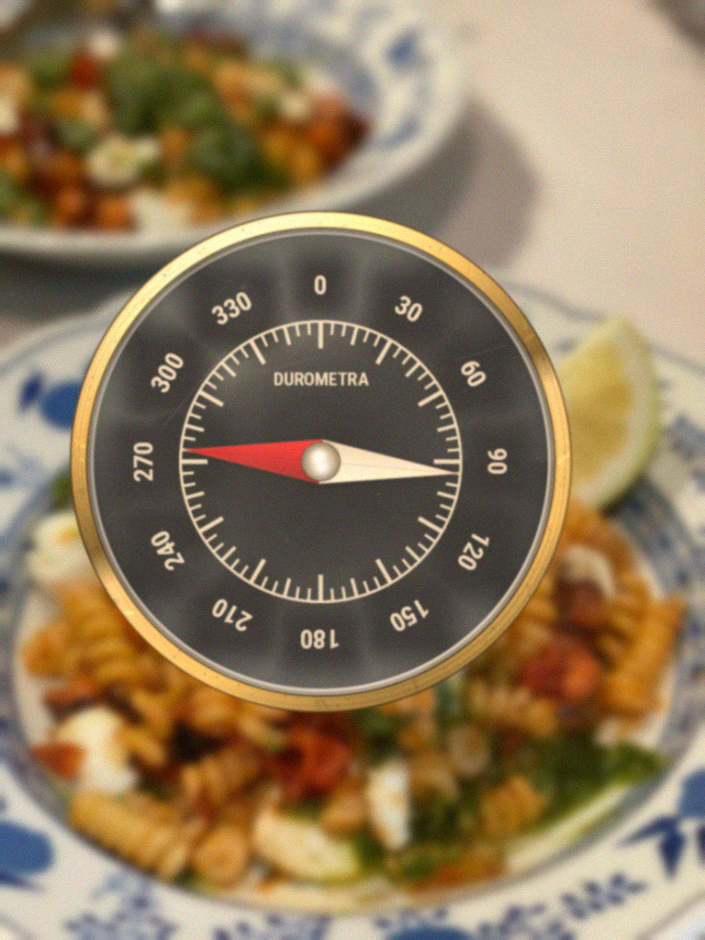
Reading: 275 °
